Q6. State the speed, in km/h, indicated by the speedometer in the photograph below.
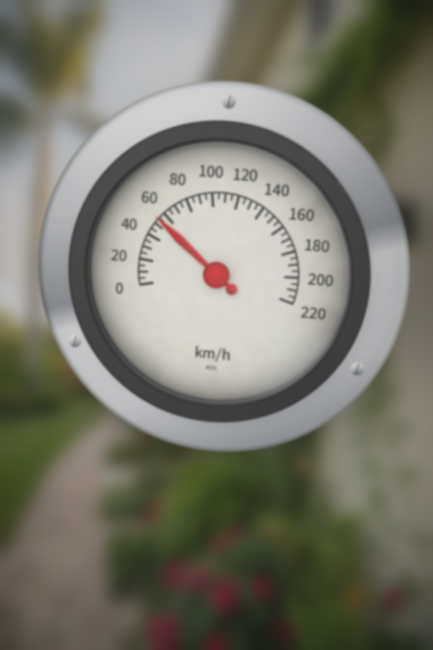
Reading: 55 km/h
